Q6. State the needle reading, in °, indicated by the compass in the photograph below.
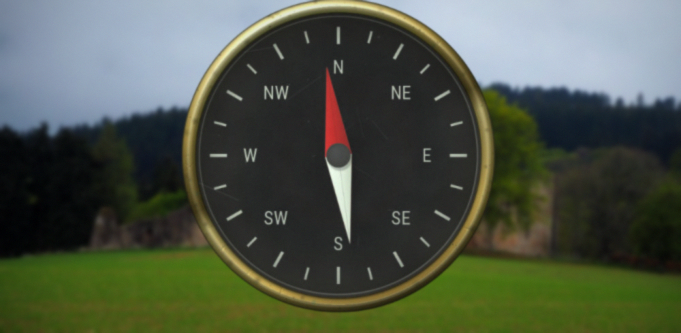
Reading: 352.5 °
